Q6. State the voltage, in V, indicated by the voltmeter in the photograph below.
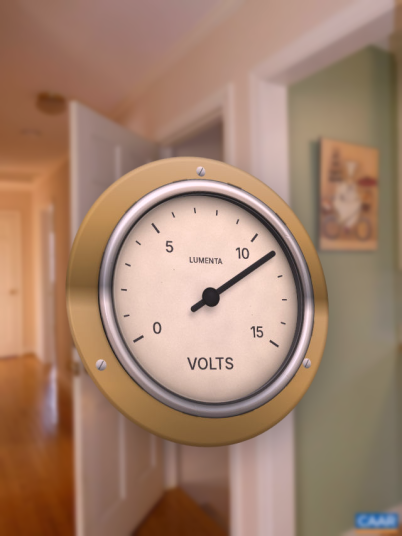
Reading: 11 V
